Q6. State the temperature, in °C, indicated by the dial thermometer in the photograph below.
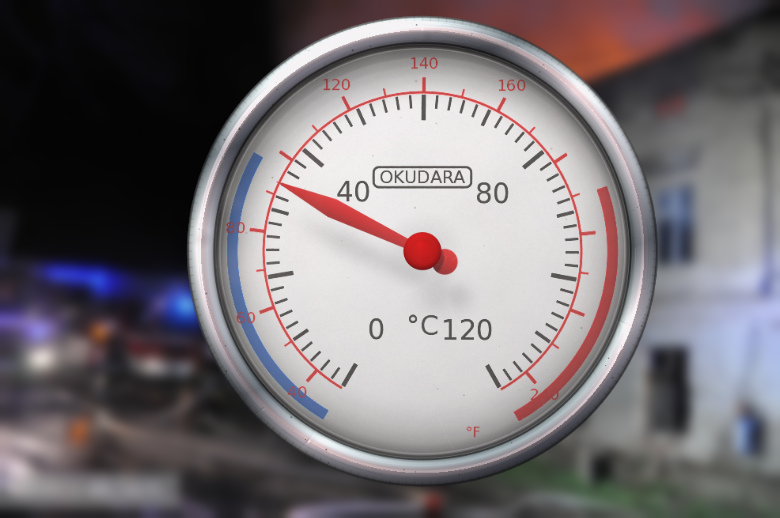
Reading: 34 °C
